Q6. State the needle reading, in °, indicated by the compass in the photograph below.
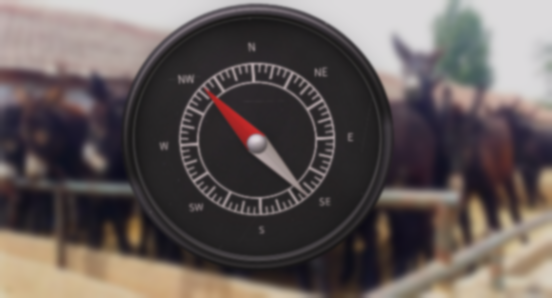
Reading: 320 °
